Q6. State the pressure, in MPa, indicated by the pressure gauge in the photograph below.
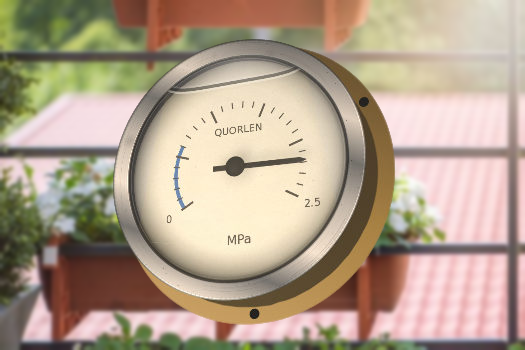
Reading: 2.2 MPa
